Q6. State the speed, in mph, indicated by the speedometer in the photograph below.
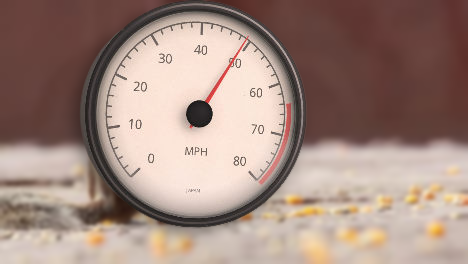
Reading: 49 mph
